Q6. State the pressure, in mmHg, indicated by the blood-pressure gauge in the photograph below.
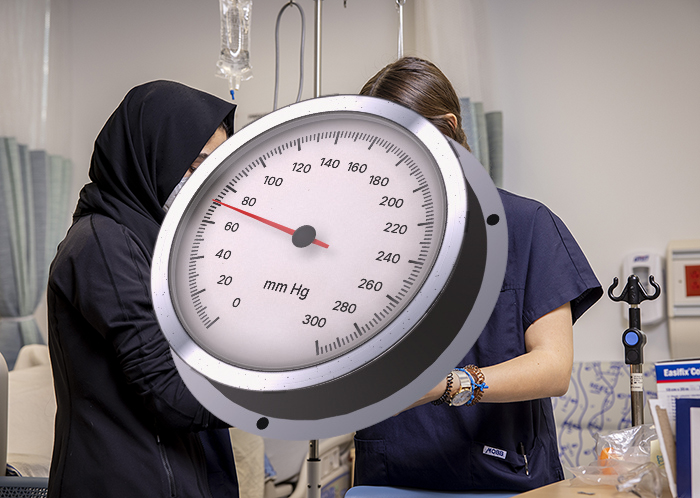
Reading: 70 mmHg
